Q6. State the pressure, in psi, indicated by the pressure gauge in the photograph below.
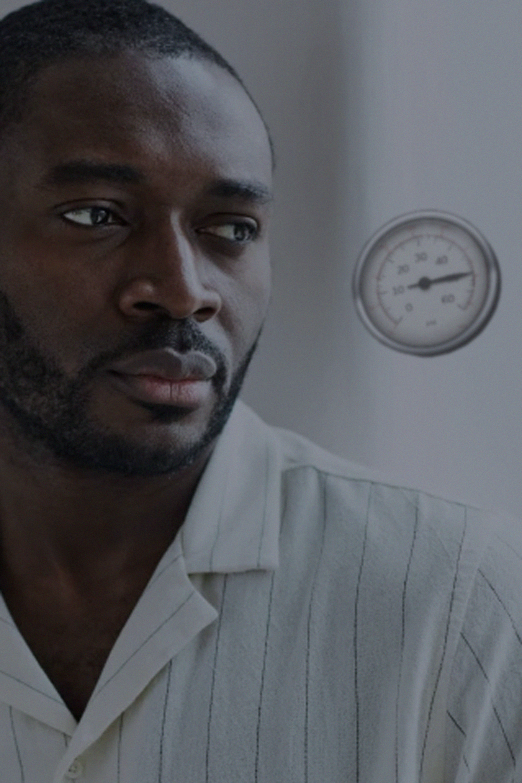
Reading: 50 psi
